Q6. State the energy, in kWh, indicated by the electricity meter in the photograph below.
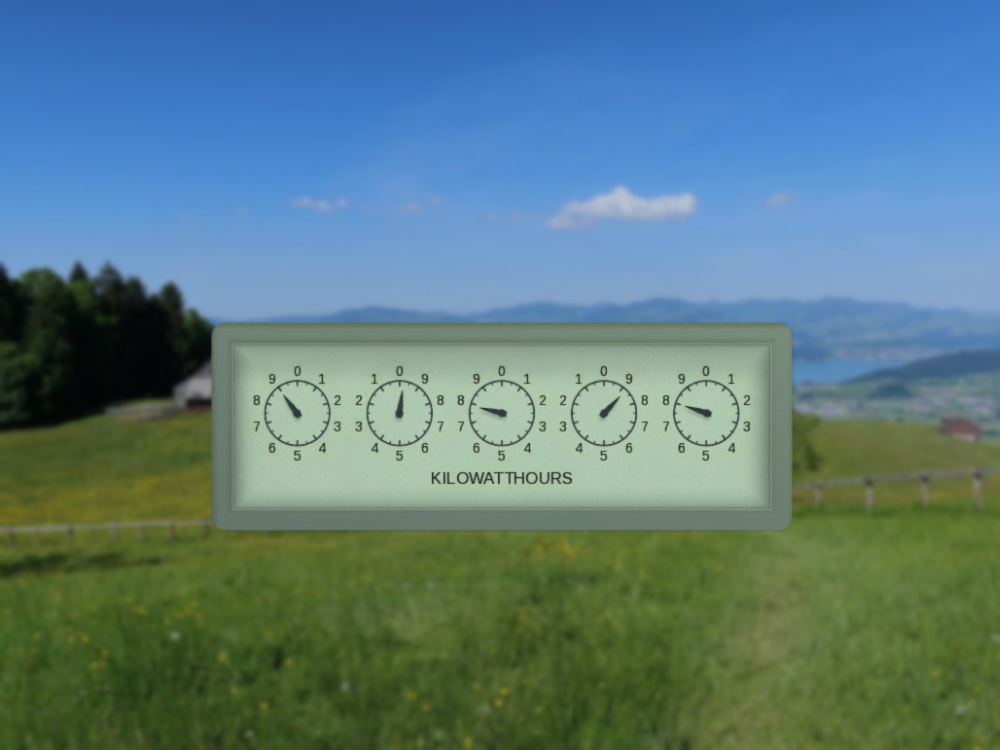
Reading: 89788 kWh
